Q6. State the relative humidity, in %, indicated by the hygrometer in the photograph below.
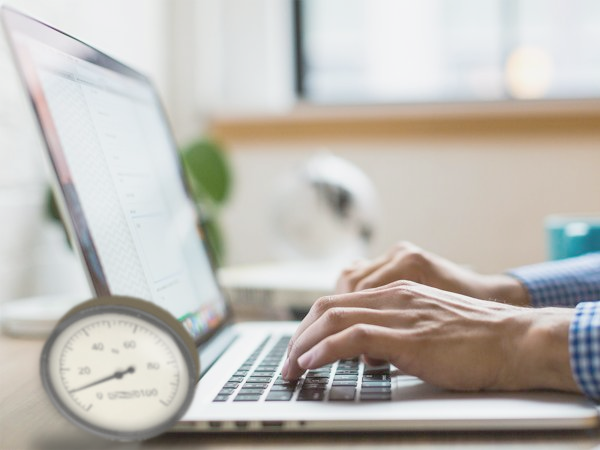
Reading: 10 %
